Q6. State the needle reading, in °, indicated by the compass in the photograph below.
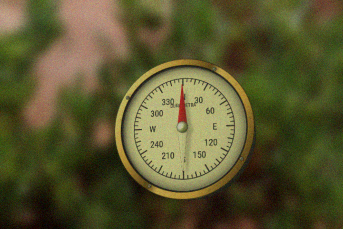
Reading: 0 °
